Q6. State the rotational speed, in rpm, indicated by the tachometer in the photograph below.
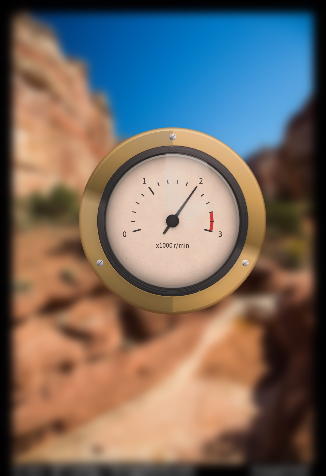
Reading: 2000 rpm
